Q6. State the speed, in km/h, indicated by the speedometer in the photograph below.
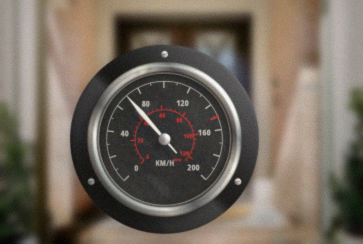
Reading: 70 km/h
